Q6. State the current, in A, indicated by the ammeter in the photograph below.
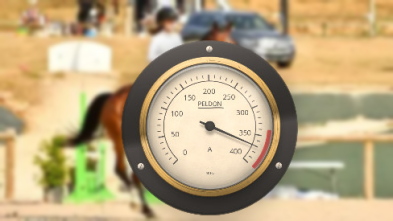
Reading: 370 A
